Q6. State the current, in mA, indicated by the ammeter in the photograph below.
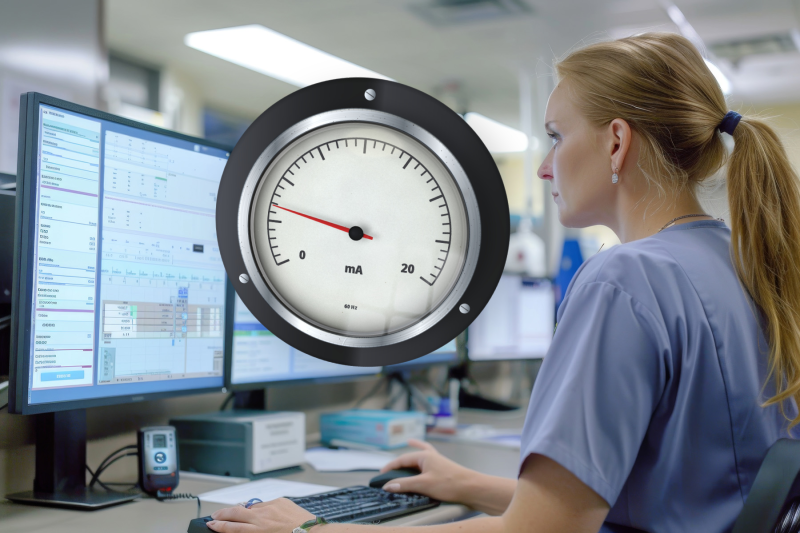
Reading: 3.5 mA
